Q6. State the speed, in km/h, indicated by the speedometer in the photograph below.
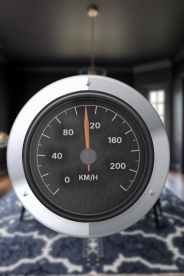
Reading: 110 km/h
